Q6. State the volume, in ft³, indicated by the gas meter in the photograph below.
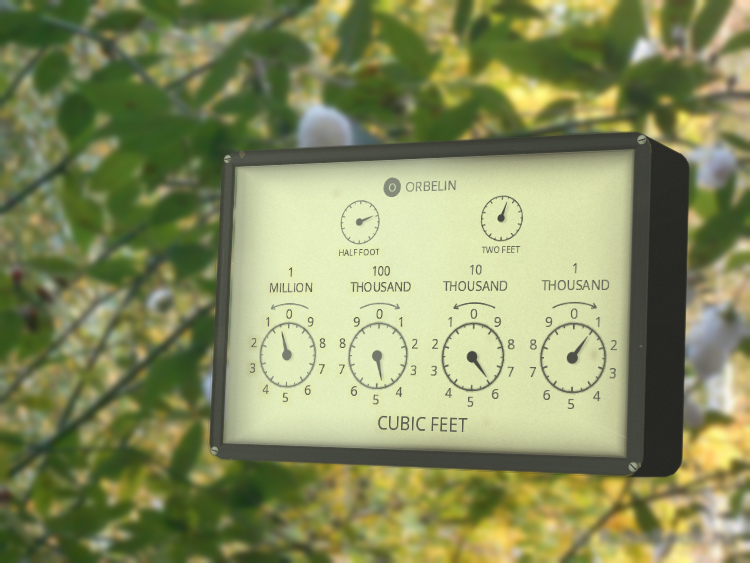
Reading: 46100 ft³
